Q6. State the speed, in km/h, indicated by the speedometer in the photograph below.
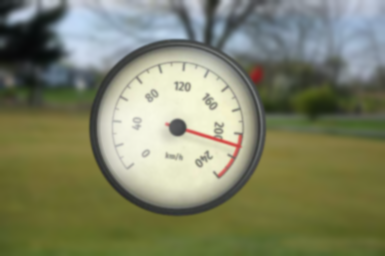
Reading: 210 km/h
